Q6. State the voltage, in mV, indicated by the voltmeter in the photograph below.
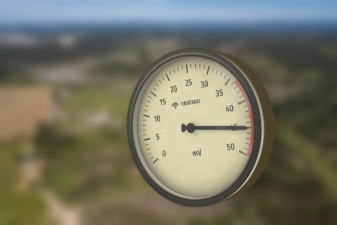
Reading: 45 mV
